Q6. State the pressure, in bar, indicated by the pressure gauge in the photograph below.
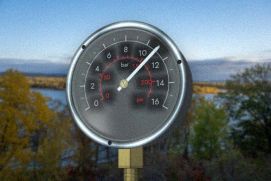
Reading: 11 bar
